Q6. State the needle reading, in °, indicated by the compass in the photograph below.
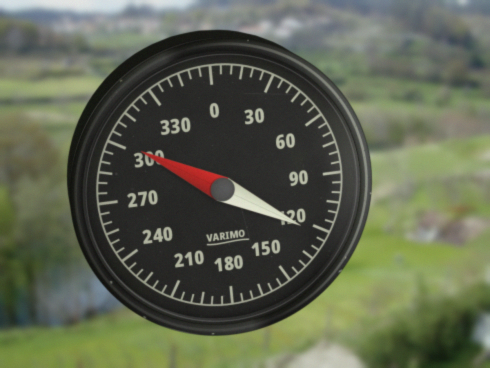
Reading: 302.5 °
